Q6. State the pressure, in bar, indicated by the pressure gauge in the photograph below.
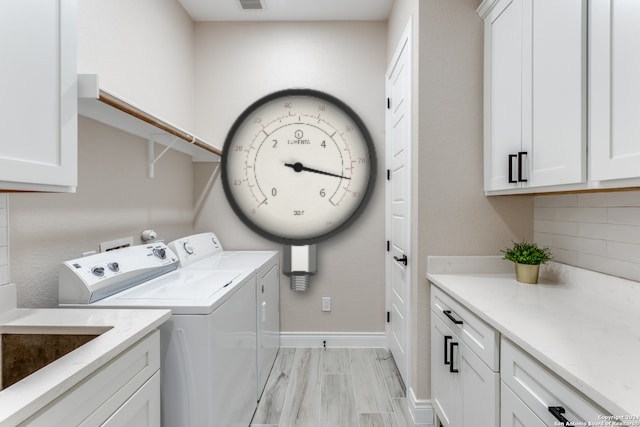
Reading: 5.25 bar
